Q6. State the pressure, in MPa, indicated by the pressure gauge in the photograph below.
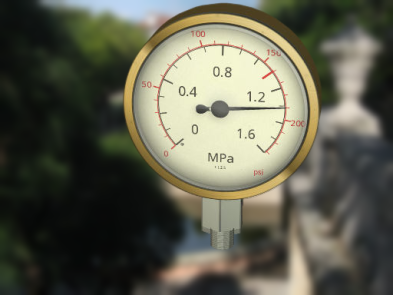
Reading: 1.3 MPa
